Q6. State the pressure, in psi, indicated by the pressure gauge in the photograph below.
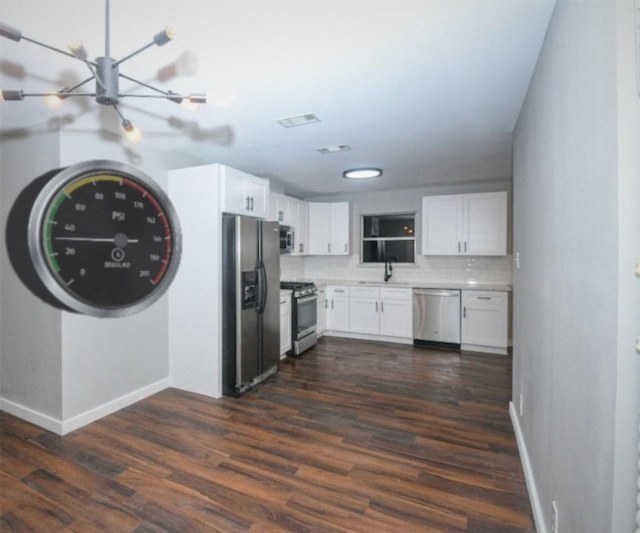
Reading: 30 psi
